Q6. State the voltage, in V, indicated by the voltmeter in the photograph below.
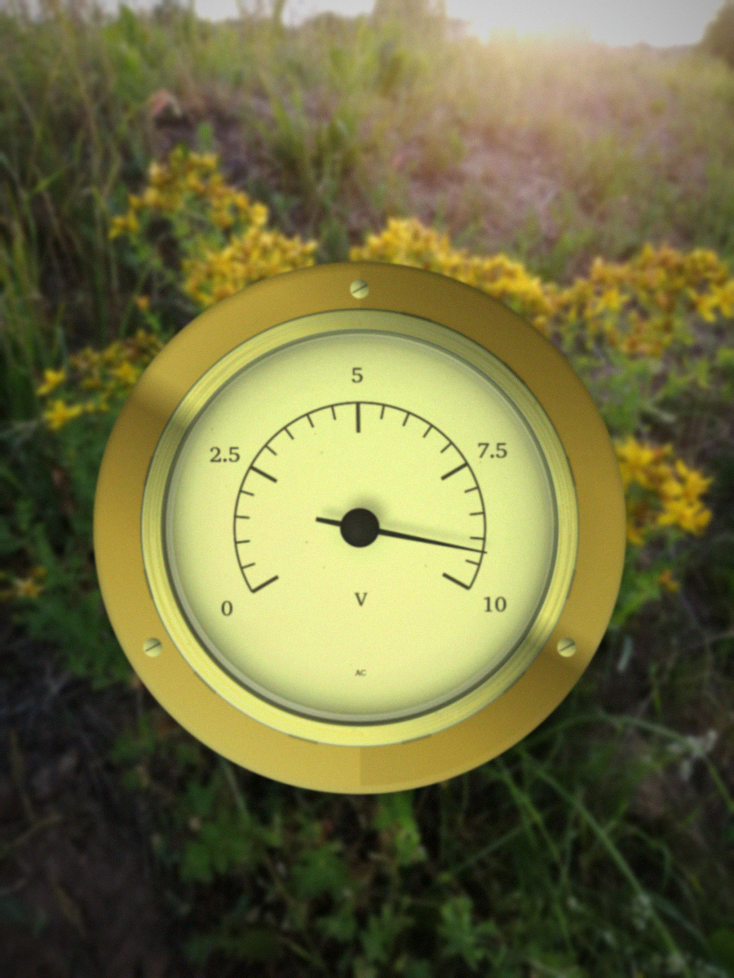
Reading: 9.25 V
